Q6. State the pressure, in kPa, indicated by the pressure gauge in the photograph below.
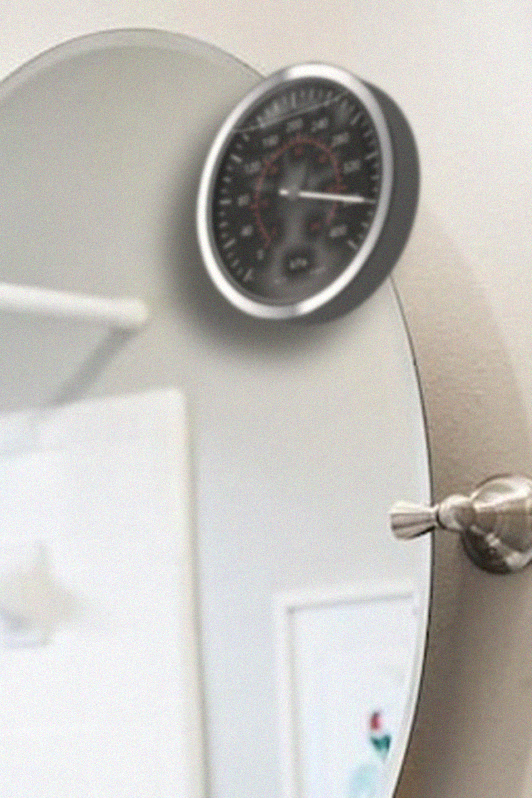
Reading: 360 kPa
